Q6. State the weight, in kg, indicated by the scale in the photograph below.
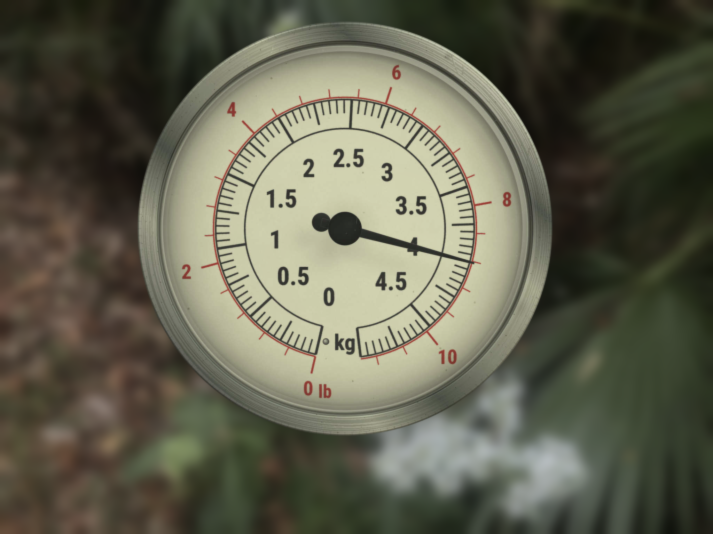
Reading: 4 kg
